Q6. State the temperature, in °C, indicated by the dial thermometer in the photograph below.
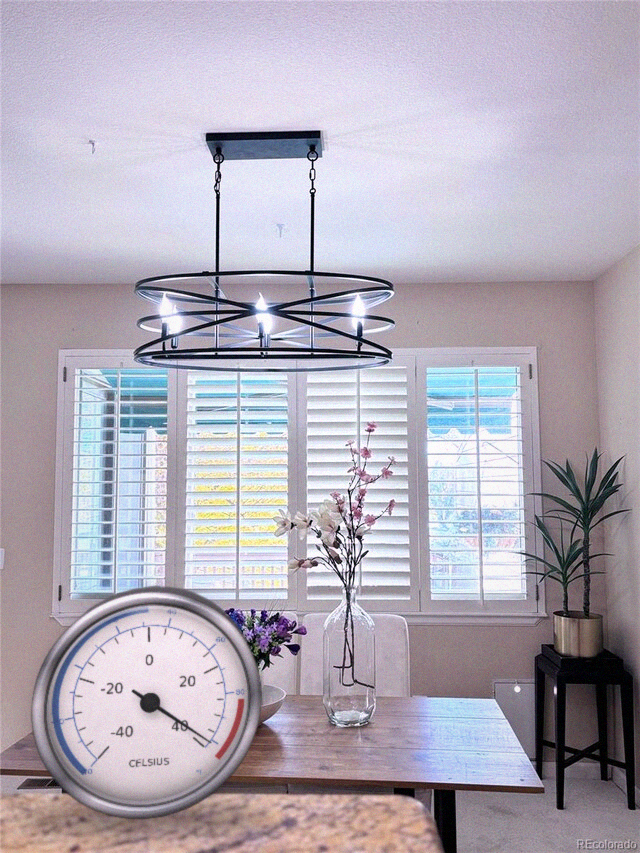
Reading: 38 °C
